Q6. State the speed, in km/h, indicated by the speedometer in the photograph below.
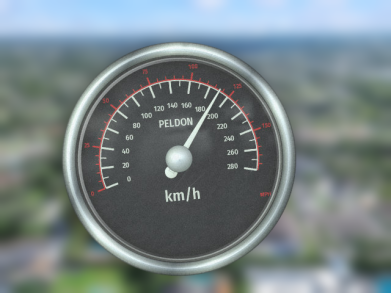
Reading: 190 km/h
